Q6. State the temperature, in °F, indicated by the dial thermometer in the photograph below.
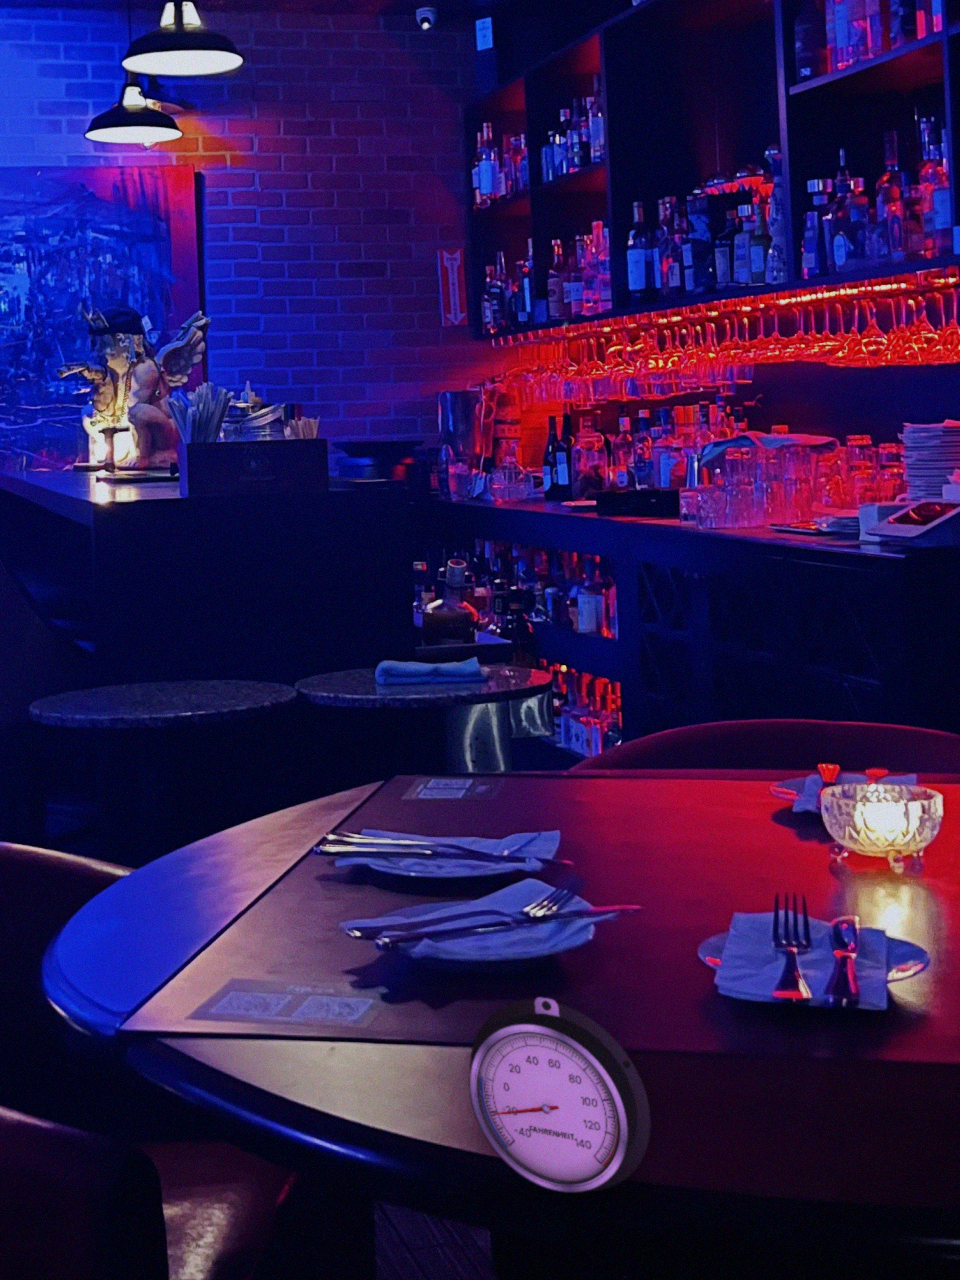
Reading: -20 °F
